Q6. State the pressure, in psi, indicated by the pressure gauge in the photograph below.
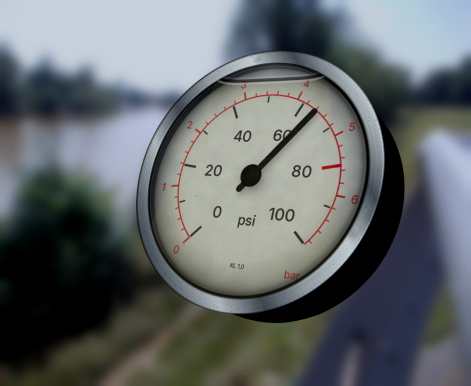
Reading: 65 psi
